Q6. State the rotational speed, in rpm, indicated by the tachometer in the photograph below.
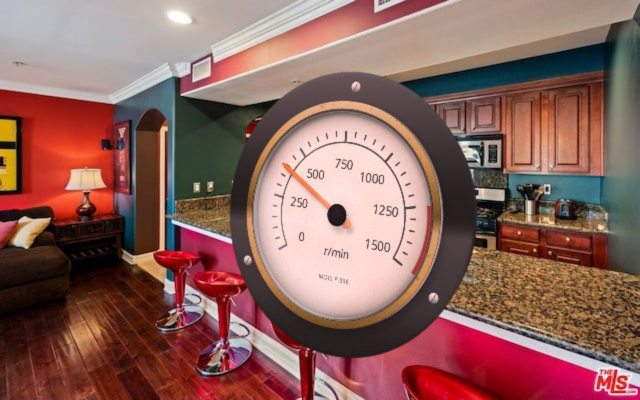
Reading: 400 rpm
